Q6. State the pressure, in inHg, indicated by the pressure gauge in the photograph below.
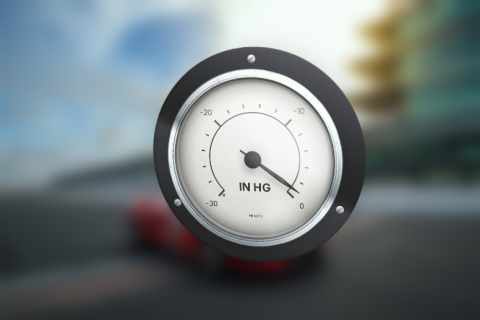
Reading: -1 inHg
